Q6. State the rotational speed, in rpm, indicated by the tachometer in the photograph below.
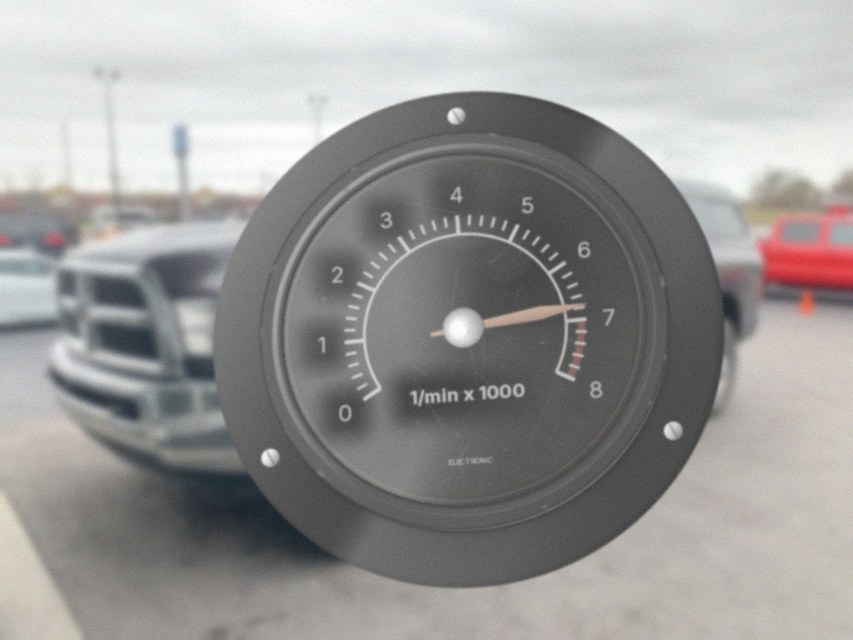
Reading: 6800 rpm
